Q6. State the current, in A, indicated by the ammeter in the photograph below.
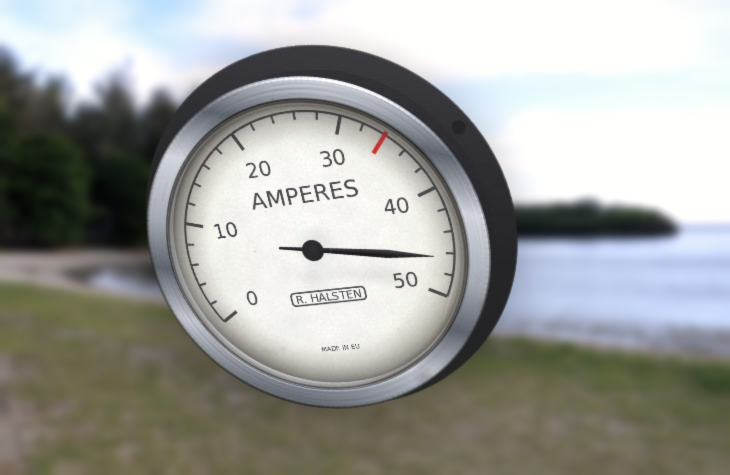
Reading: 46 A
